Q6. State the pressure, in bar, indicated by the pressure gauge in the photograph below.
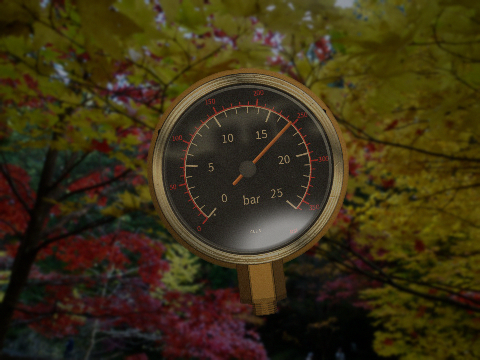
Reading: 17 bar
